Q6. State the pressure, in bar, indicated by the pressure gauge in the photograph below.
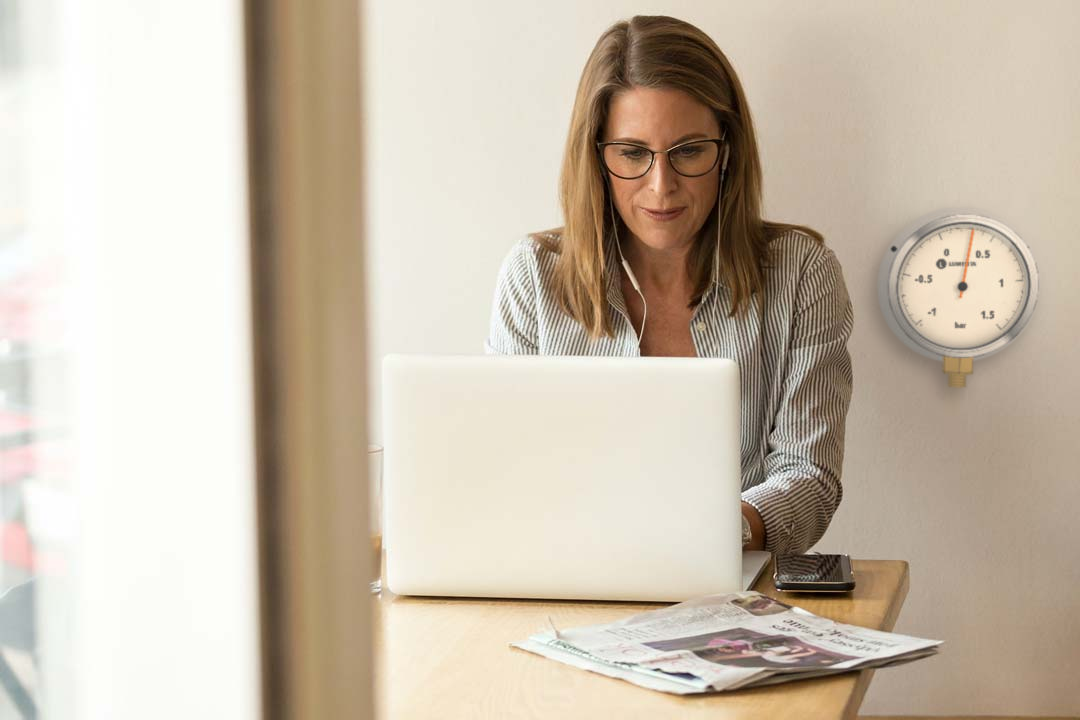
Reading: 0.3 bar
